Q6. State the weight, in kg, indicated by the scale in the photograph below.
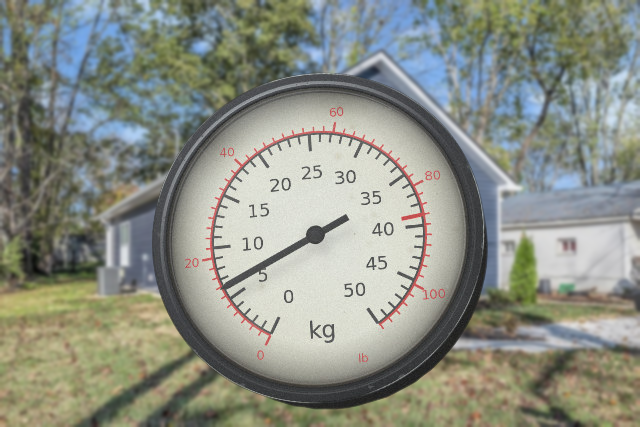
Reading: 6 kg
